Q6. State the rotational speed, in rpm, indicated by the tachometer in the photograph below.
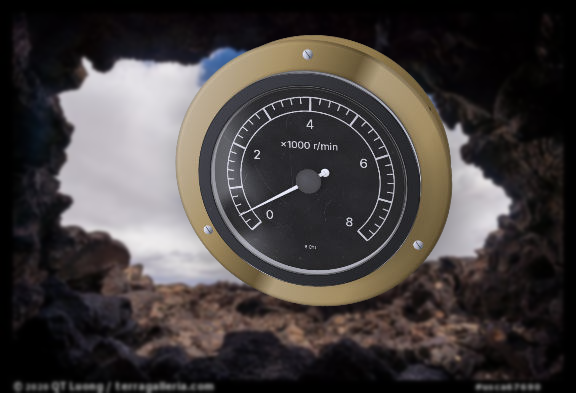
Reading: 400 rpm
